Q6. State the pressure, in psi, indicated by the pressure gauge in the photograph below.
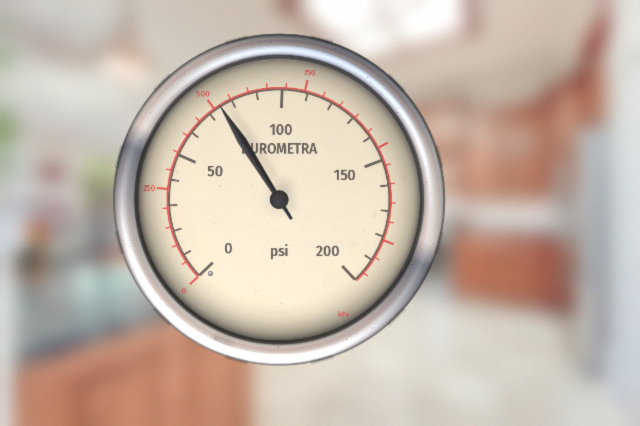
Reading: 75 psi
